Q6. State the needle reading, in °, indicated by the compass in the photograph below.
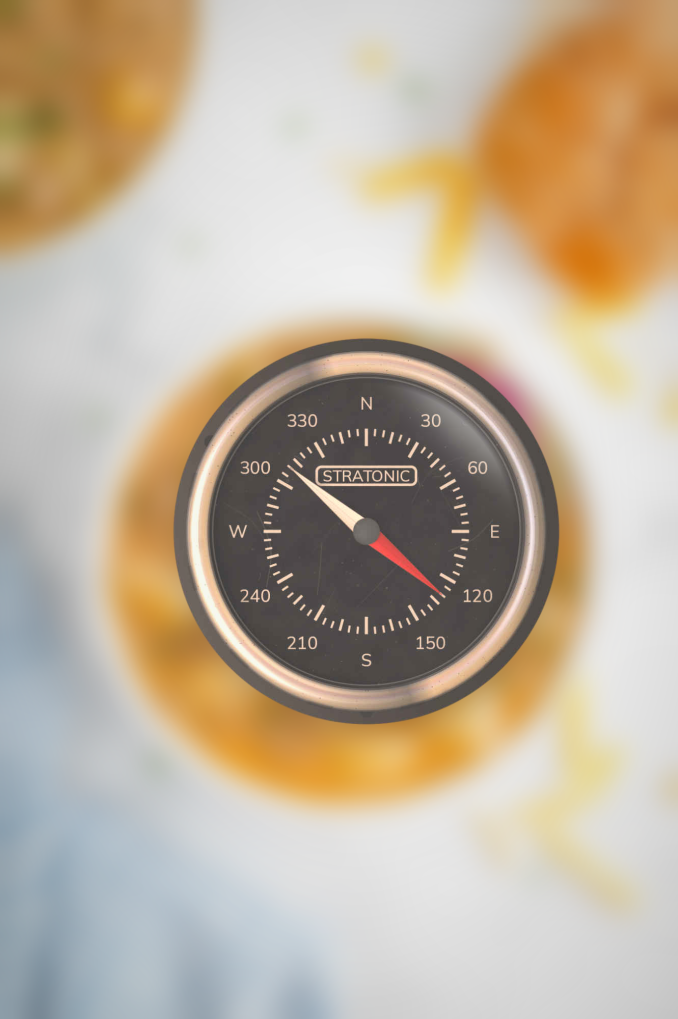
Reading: 130 °
